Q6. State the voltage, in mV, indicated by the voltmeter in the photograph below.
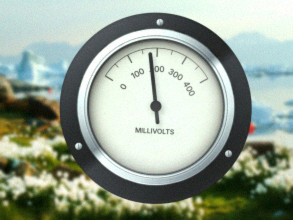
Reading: 175 mV
